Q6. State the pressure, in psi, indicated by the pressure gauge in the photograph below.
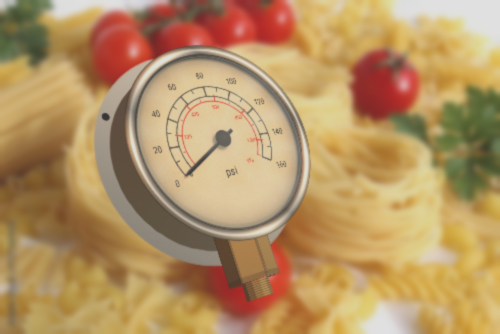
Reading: 0 psi
